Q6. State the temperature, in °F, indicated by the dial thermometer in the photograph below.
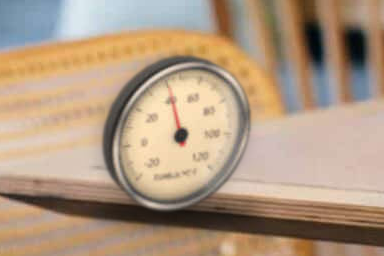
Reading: 40 °F
